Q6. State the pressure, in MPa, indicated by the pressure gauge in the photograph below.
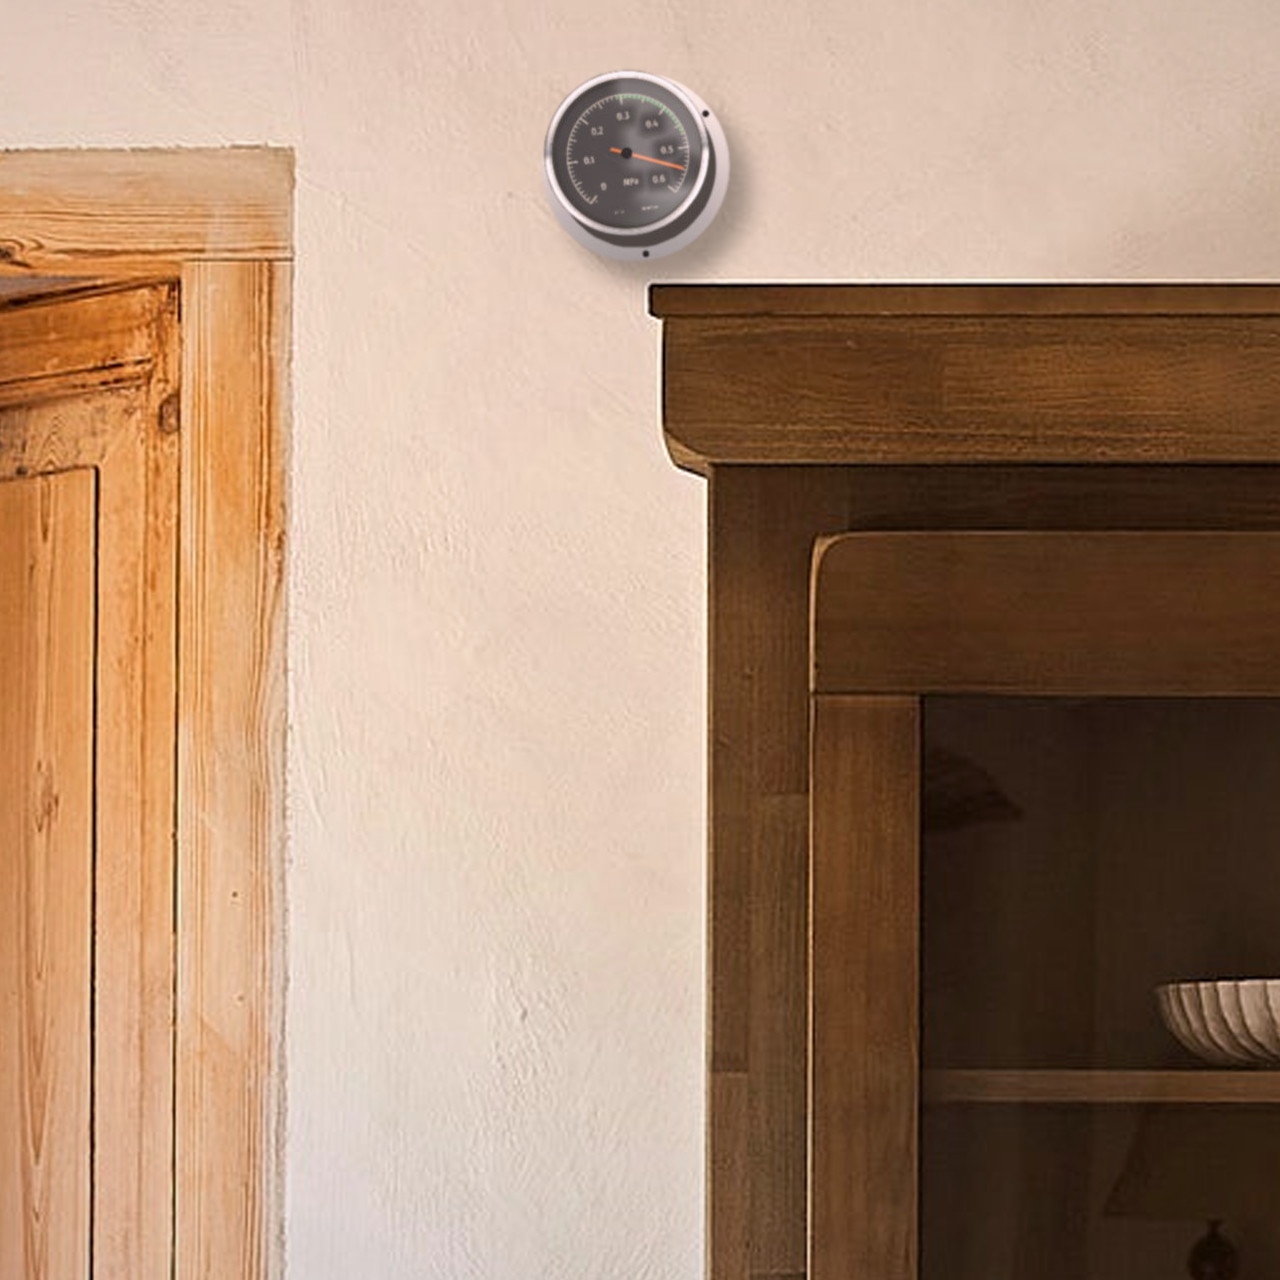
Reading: 0.55 MPa
